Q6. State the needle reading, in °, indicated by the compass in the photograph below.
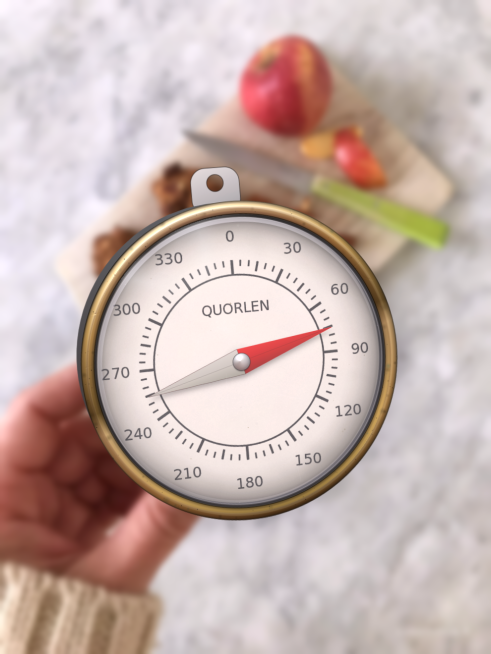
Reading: 75 °
